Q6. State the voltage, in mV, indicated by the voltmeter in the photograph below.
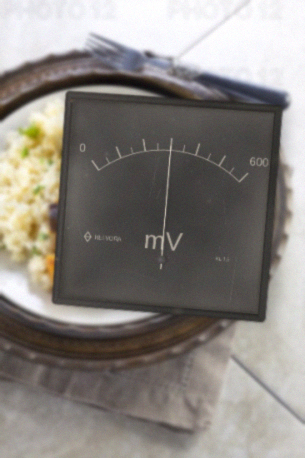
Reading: 300 mV
